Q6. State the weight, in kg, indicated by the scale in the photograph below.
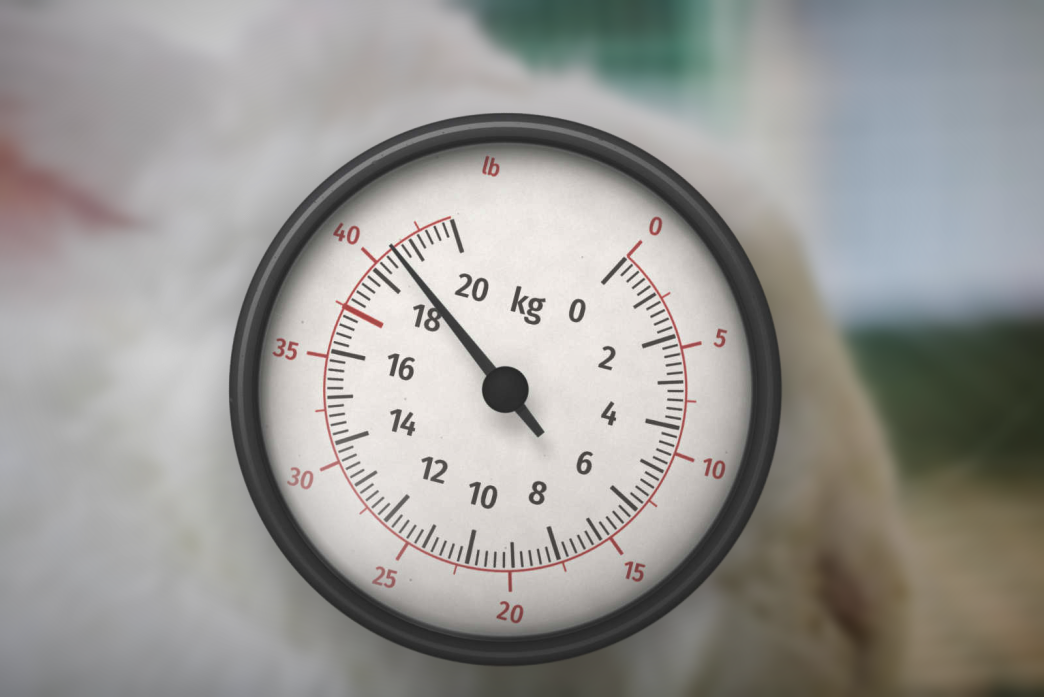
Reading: 18.6 kg
